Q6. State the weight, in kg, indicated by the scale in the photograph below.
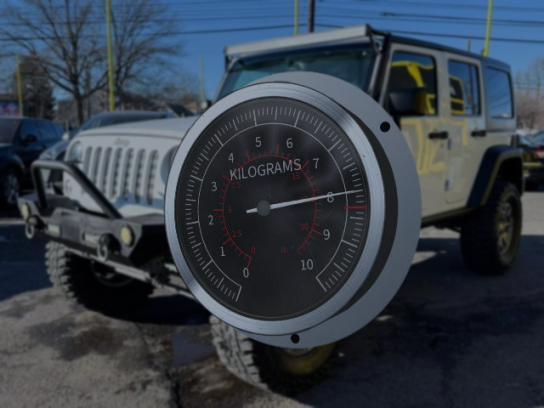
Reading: 8 kg
